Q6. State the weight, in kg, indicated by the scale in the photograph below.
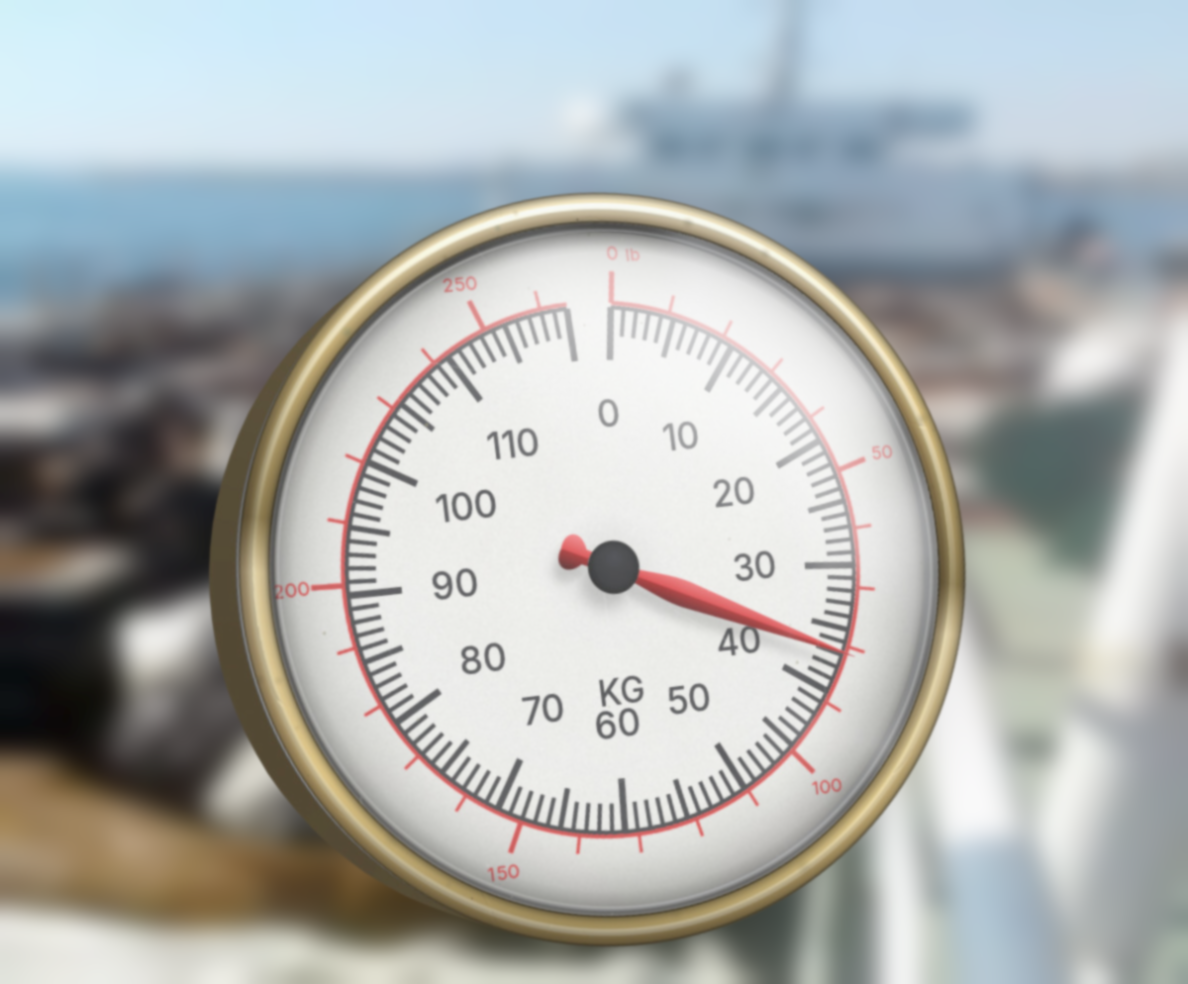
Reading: 37 kg
